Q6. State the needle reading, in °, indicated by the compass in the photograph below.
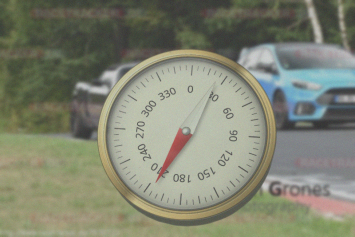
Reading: 205 °
